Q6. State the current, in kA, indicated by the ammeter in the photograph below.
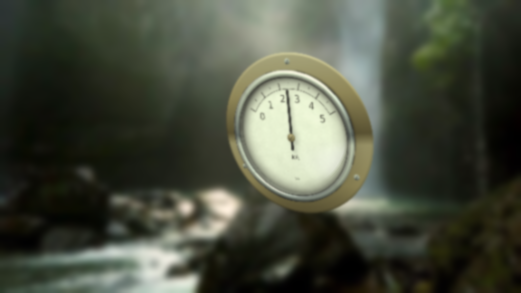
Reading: 2.5 kA
